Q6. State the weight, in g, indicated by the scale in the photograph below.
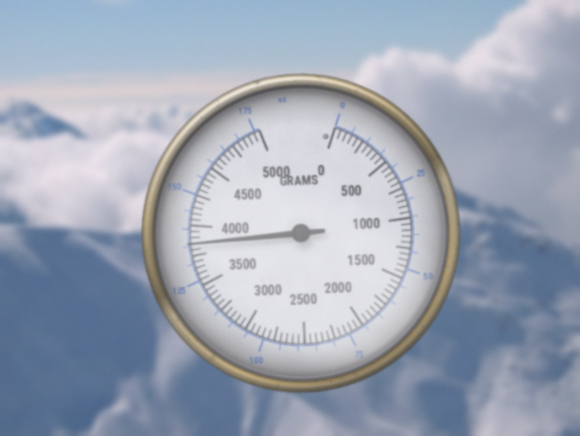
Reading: 3850 g
